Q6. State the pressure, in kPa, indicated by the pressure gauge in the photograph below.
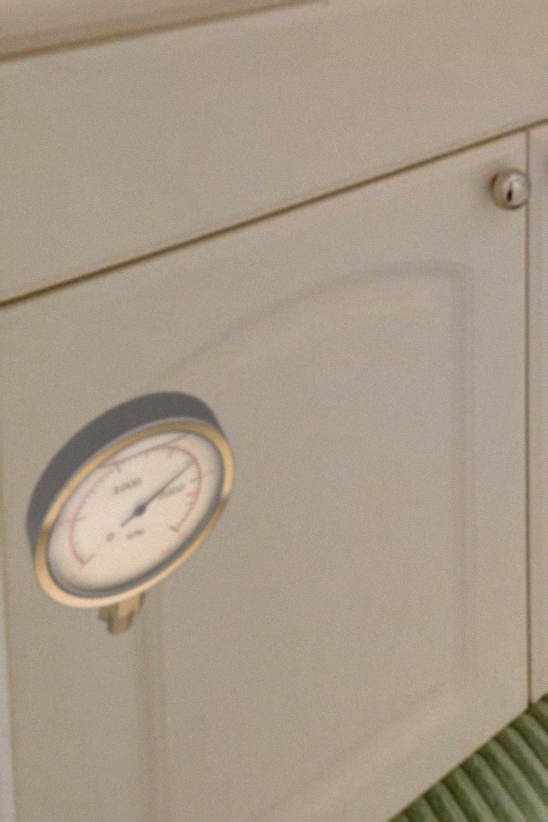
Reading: 1750 kPa
